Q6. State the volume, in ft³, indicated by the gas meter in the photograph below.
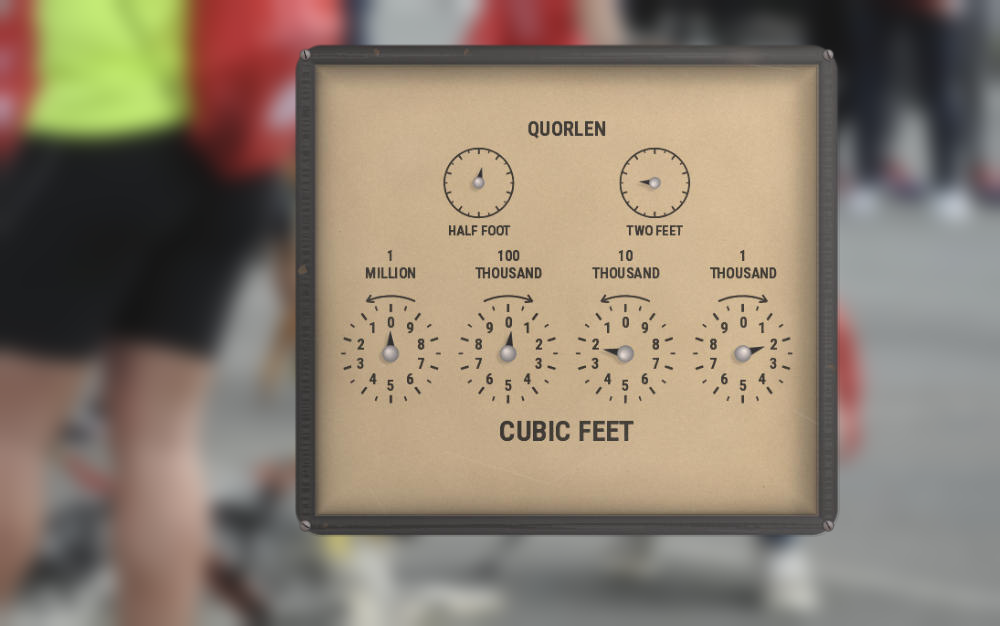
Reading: 2200 ft³
